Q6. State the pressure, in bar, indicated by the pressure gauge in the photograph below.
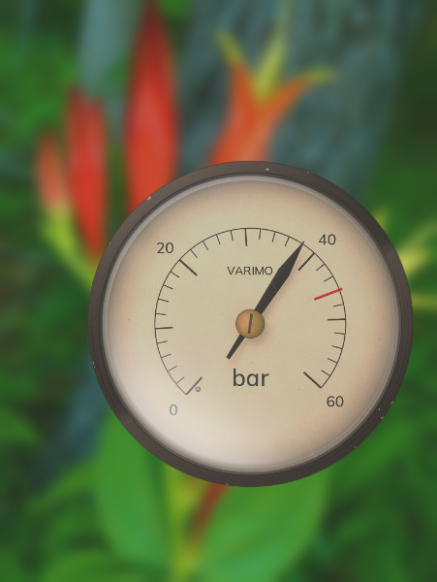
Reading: 38 bar
